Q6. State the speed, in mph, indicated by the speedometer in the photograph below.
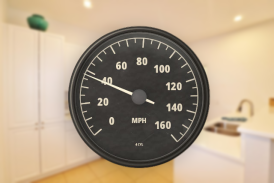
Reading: 37.5 mph
